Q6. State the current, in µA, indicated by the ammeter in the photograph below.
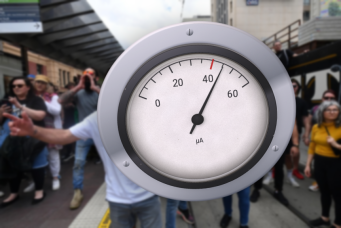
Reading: 45 µA
